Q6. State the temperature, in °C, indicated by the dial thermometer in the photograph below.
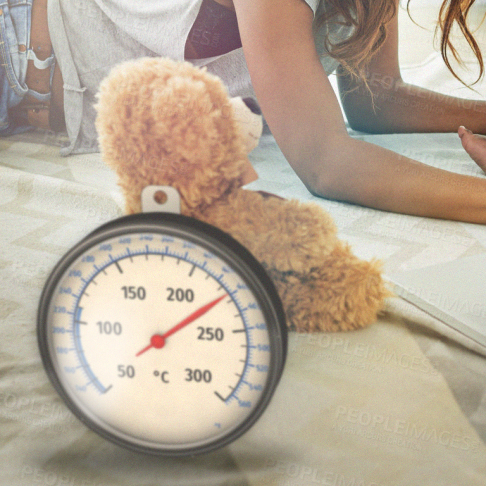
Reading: 225 °C
